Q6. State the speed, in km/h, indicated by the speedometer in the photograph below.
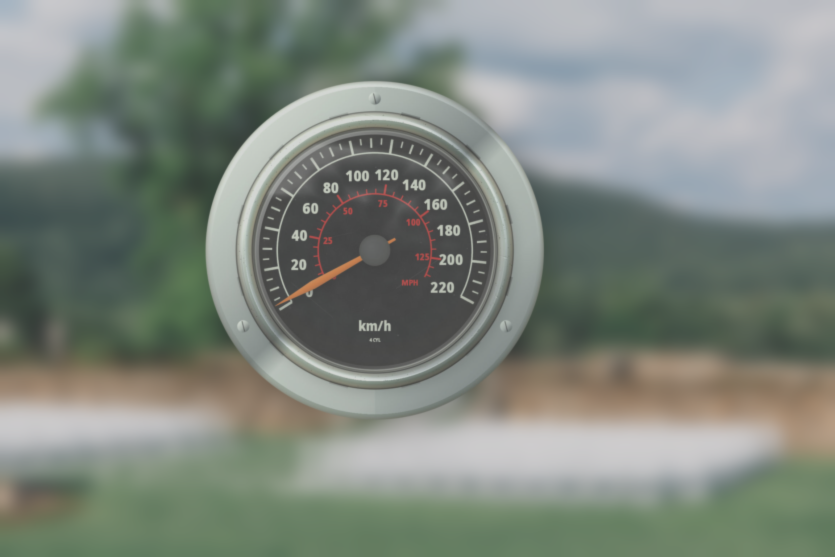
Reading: 2.5 km/h
